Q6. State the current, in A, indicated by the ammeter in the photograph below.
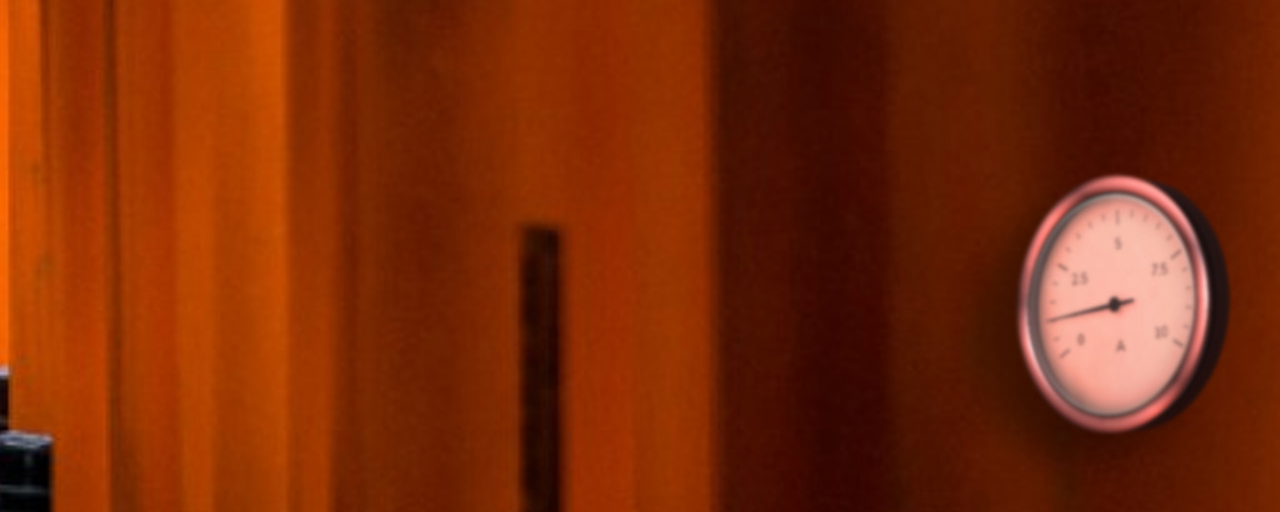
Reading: 1 A
